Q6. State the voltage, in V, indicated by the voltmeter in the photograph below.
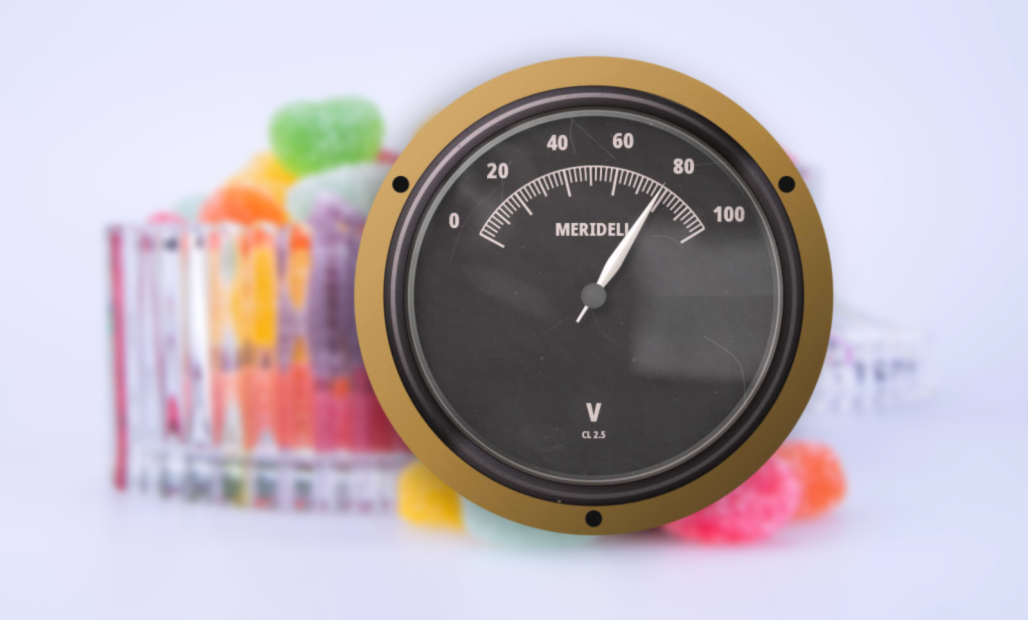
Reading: 78 V
